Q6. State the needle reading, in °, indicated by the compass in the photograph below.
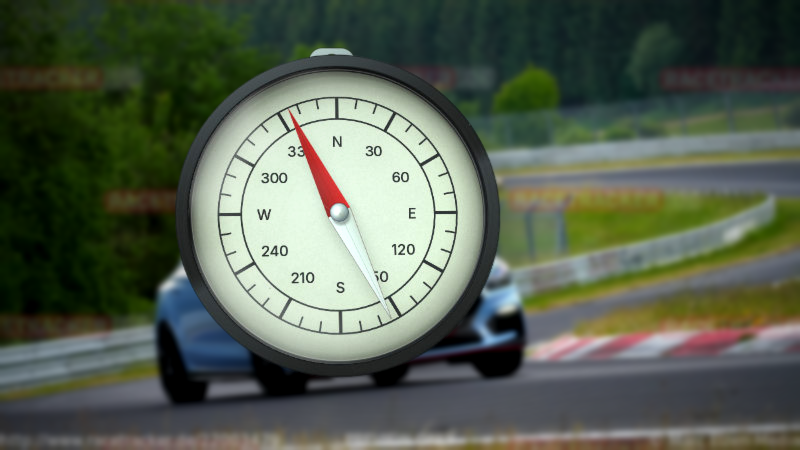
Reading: 335 °
